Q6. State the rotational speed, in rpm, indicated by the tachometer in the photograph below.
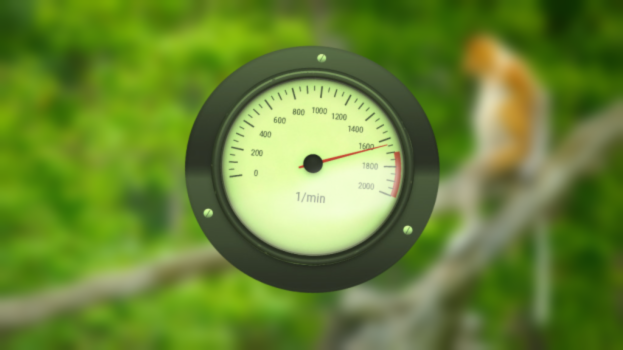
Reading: 1650 rpm
